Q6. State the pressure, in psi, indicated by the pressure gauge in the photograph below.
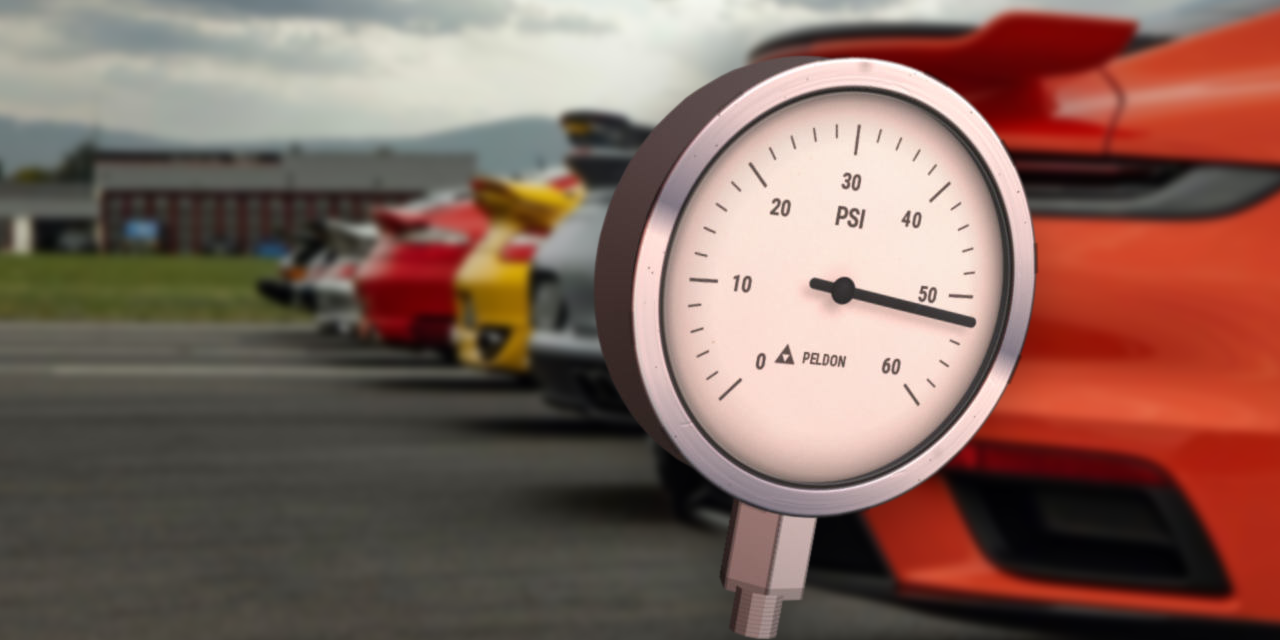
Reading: 52 psi
